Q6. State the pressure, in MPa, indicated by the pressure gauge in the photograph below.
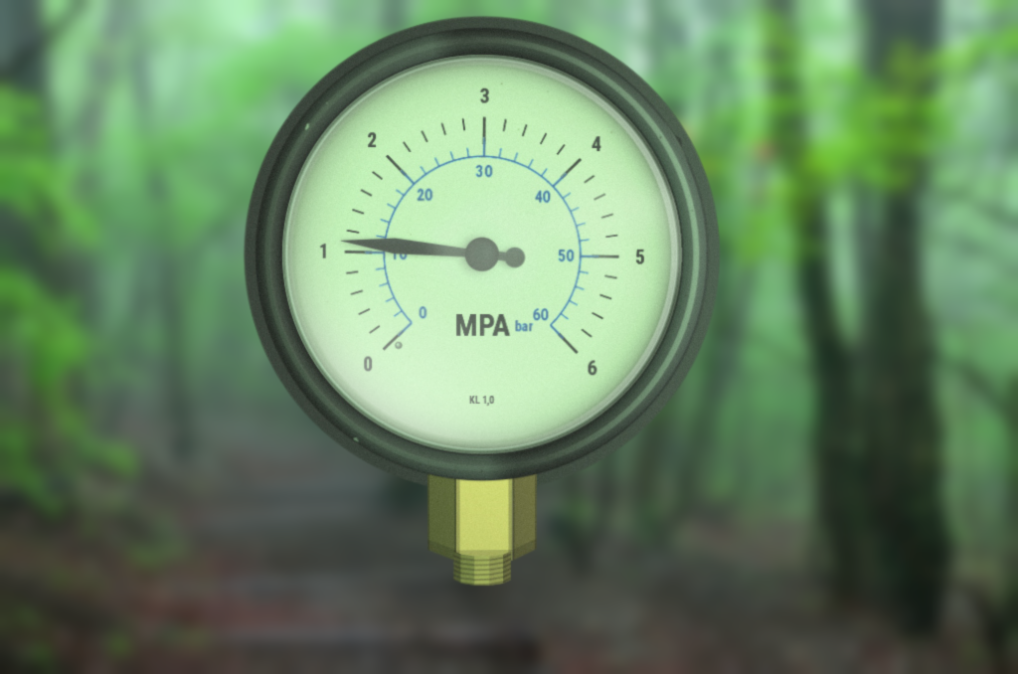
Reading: 1.1 MPa
